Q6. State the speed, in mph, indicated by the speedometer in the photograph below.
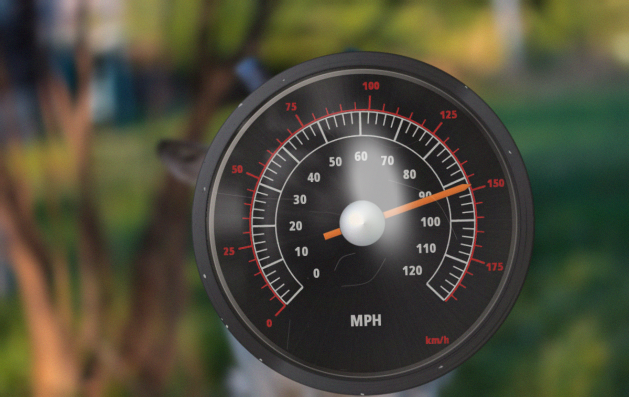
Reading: 92 mph
